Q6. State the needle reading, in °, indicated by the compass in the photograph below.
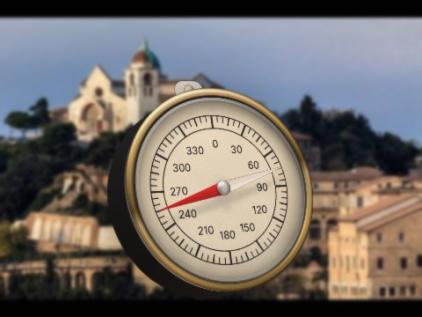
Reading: 255 °
